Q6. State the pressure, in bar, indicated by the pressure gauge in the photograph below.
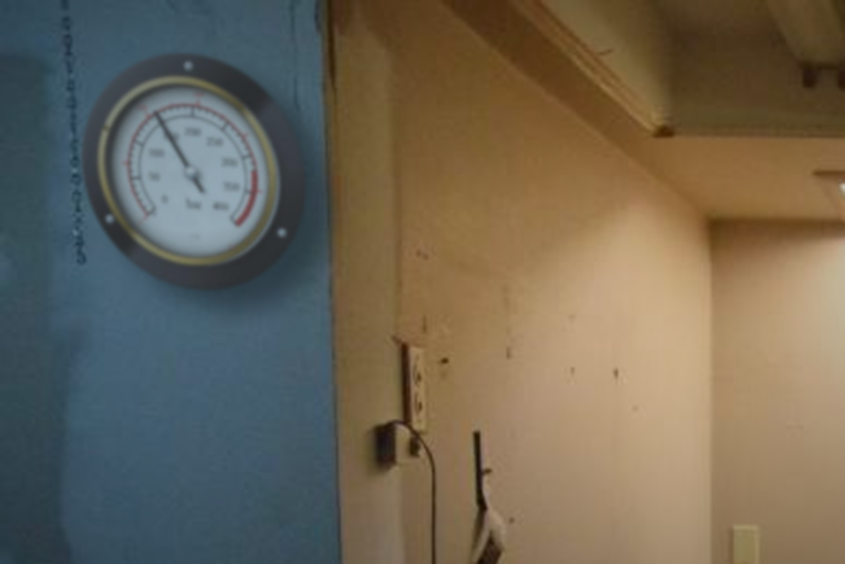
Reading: 150 bar
